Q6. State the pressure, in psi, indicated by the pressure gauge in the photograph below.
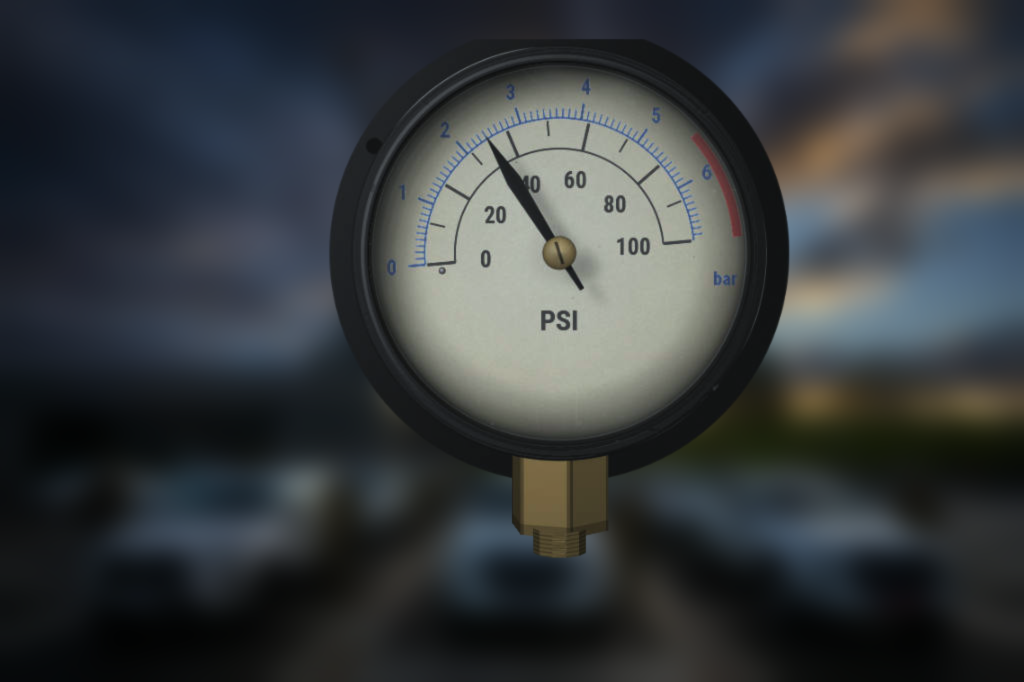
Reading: 35 psi
